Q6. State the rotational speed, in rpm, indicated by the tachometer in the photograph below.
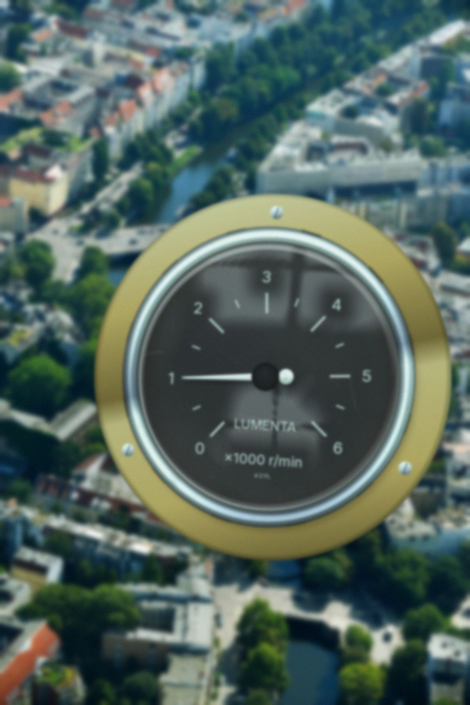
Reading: 1000 rpm
